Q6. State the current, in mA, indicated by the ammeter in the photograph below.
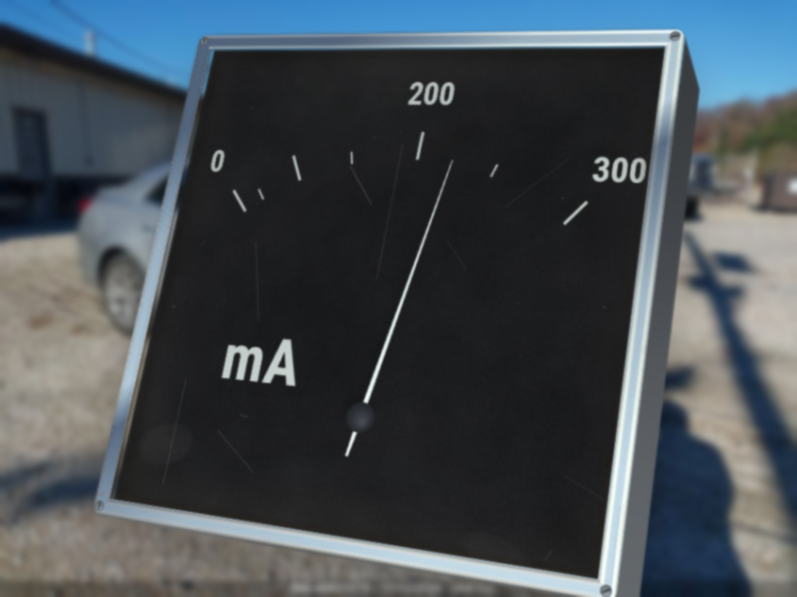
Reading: 225 mA
